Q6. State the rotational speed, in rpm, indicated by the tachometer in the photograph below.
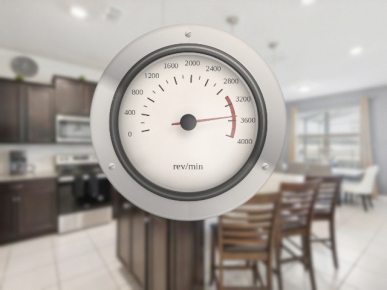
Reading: 3500 rpm
